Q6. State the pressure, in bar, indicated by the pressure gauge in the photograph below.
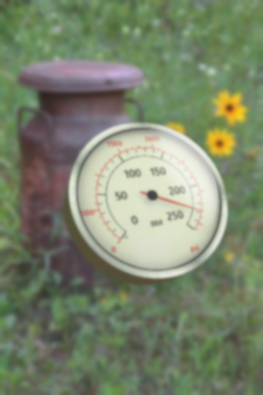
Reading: 230 bar
